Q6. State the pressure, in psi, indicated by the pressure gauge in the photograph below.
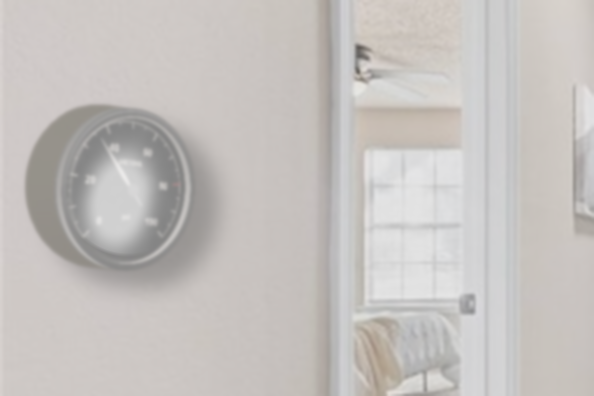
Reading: 35 psi
